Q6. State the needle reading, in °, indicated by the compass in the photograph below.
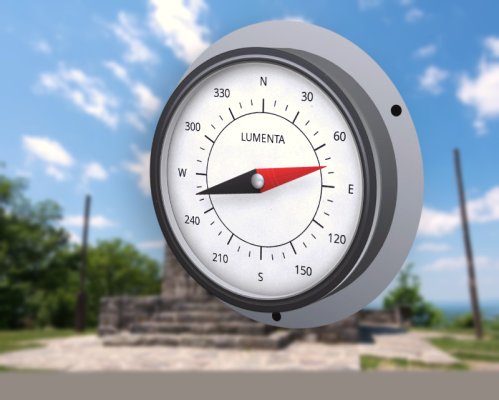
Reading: 75 °
